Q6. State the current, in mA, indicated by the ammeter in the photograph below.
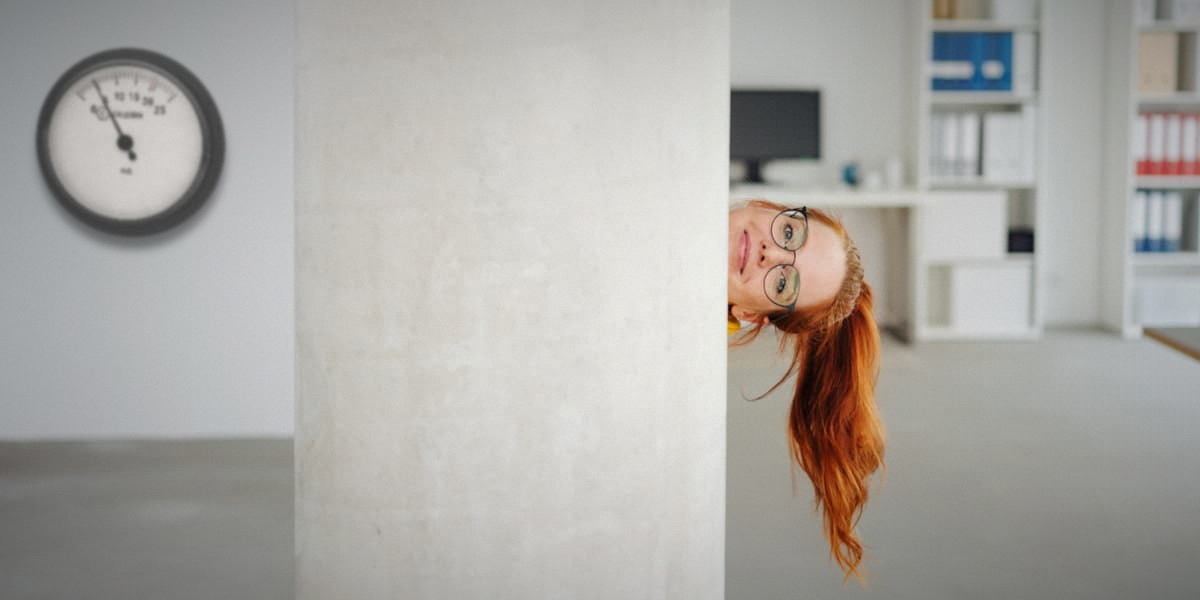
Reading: 5 mA
